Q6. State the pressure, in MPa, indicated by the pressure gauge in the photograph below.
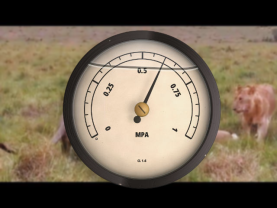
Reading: 0.6 MPa
